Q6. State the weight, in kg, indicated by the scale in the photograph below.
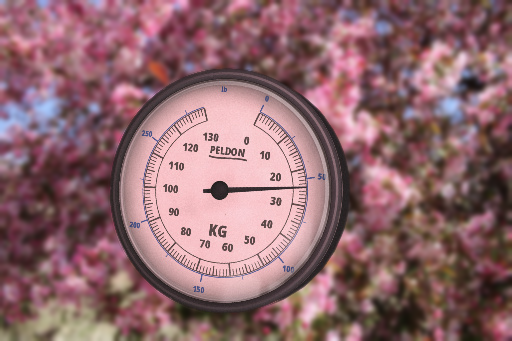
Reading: 25 kg
